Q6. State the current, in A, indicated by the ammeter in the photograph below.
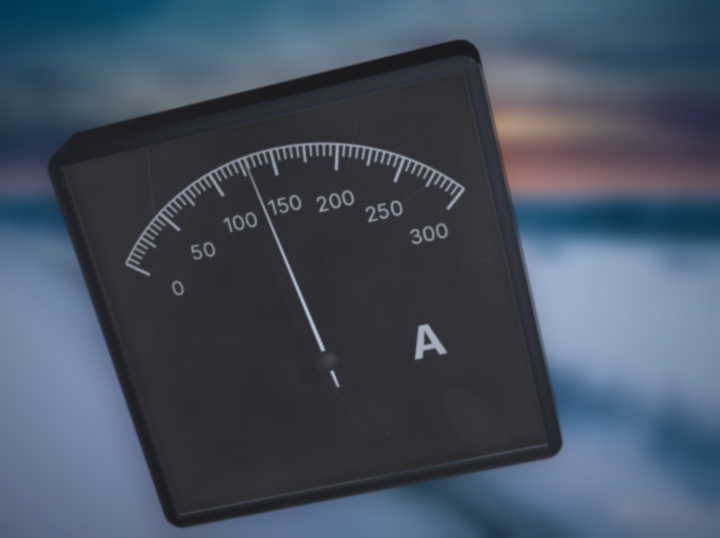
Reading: 130 A
